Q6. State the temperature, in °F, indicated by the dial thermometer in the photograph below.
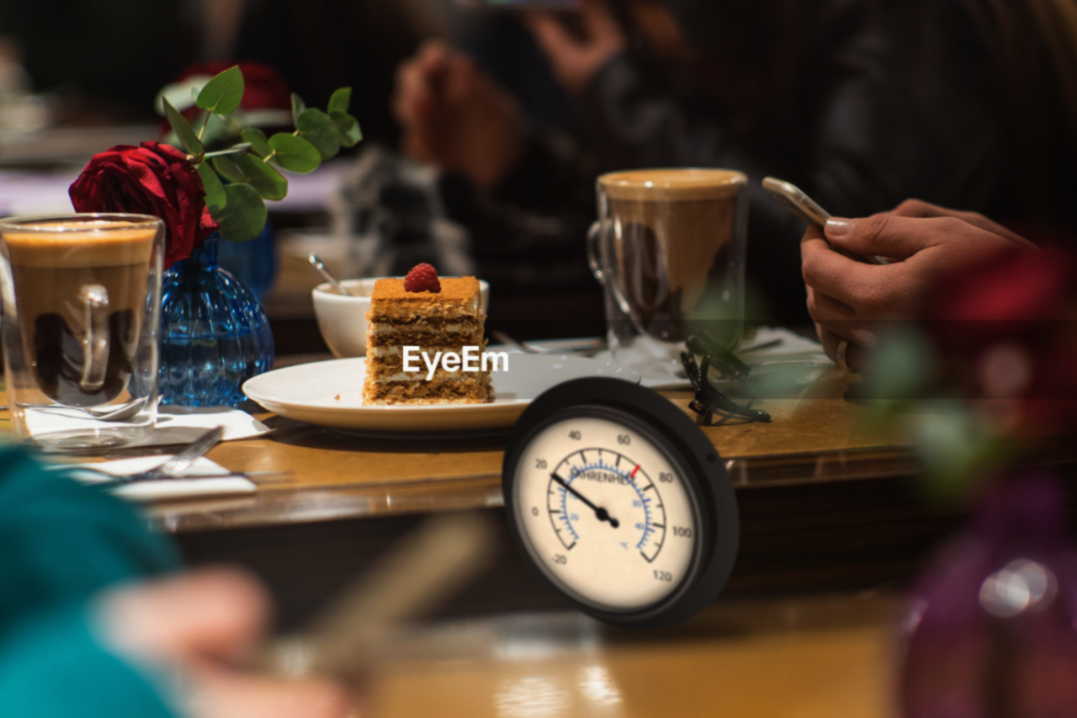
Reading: 20 °F
